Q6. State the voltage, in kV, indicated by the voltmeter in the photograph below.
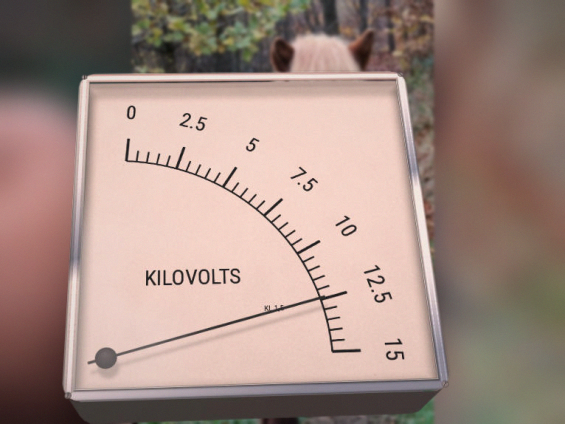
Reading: 12.5 kV
